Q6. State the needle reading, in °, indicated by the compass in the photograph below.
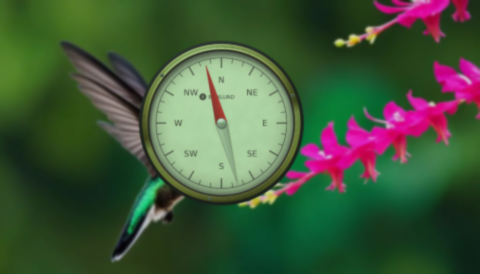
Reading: 345 °
